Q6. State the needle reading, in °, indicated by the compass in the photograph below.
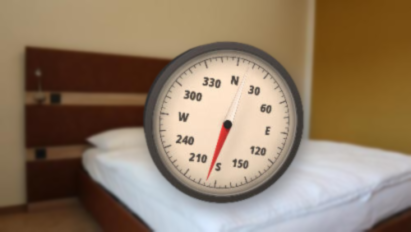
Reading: 190 °
